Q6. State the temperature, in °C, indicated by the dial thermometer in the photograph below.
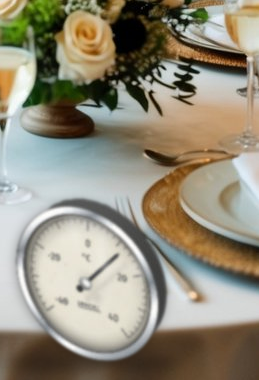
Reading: 12 °C
